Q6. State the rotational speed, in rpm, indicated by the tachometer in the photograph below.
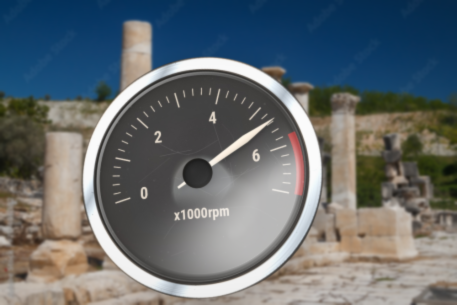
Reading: 5400 rpm
